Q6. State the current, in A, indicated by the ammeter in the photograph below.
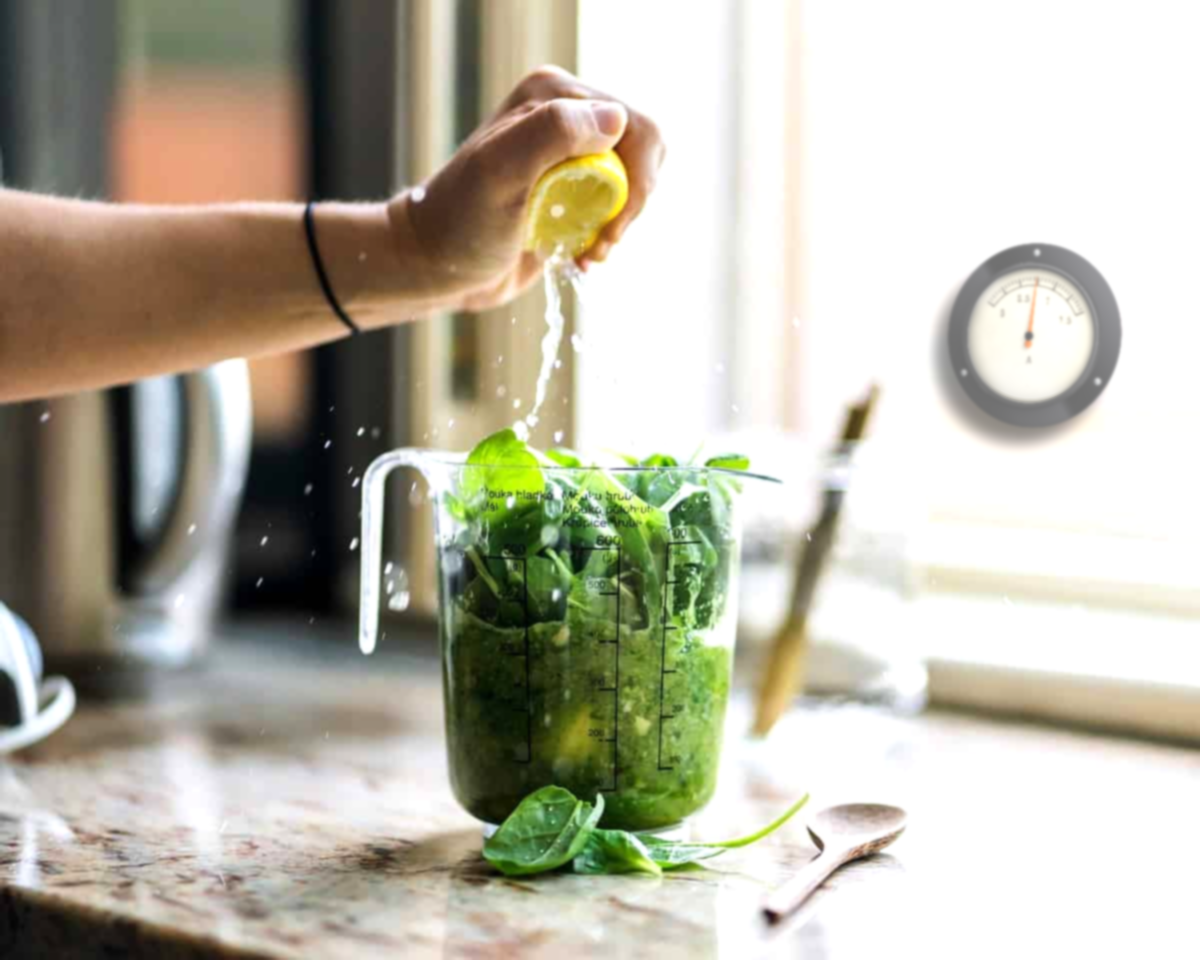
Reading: 0.75 A
